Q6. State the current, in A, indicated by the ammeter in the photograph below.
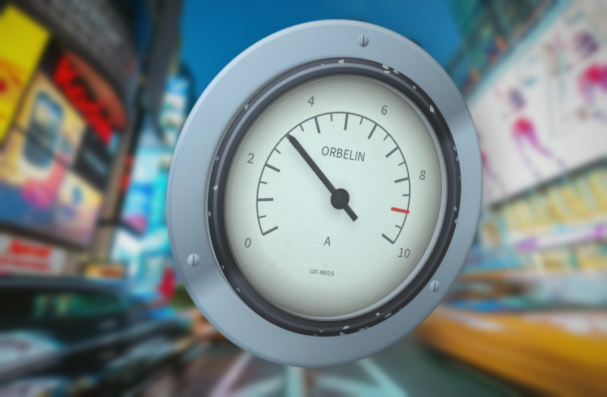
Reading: 3 A
